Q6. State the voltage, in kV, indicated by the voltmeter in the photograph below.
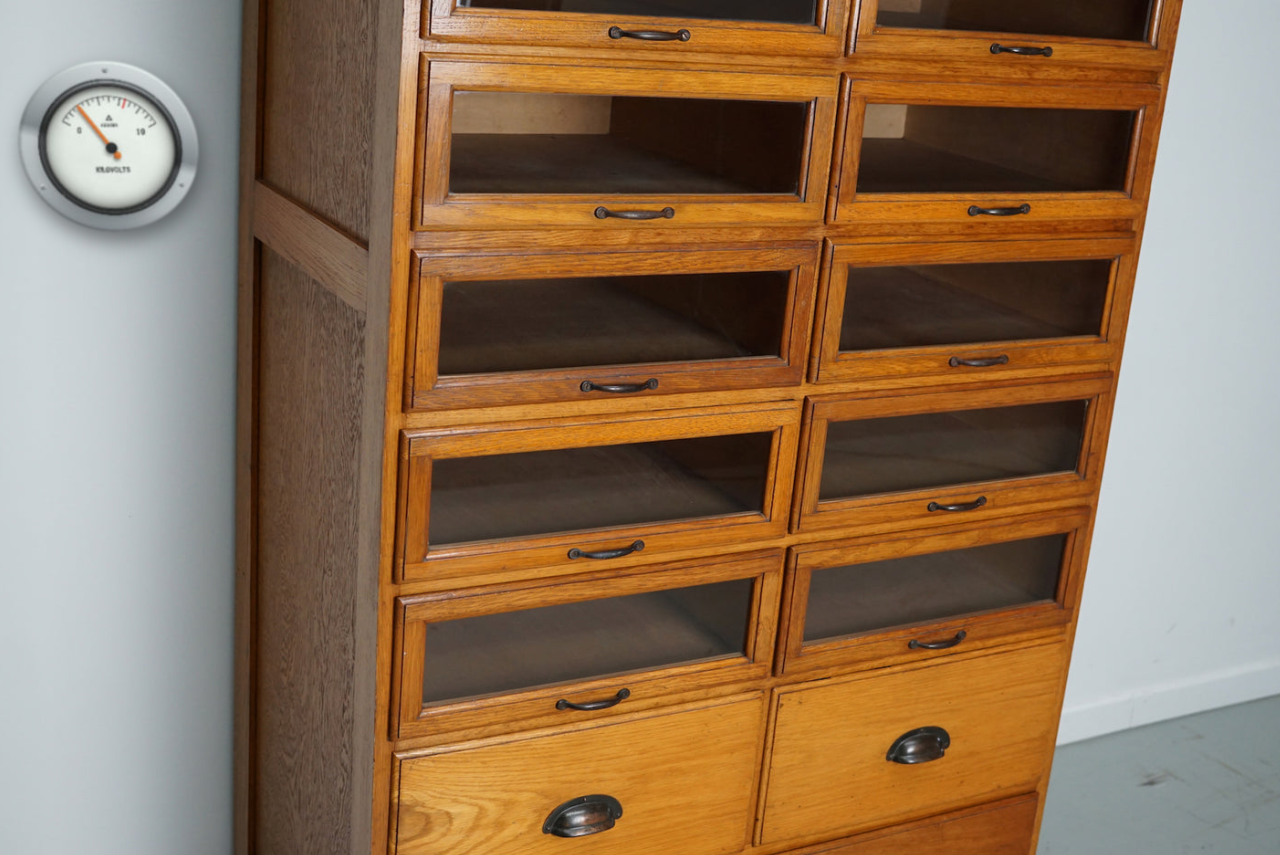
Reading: 2 kV
